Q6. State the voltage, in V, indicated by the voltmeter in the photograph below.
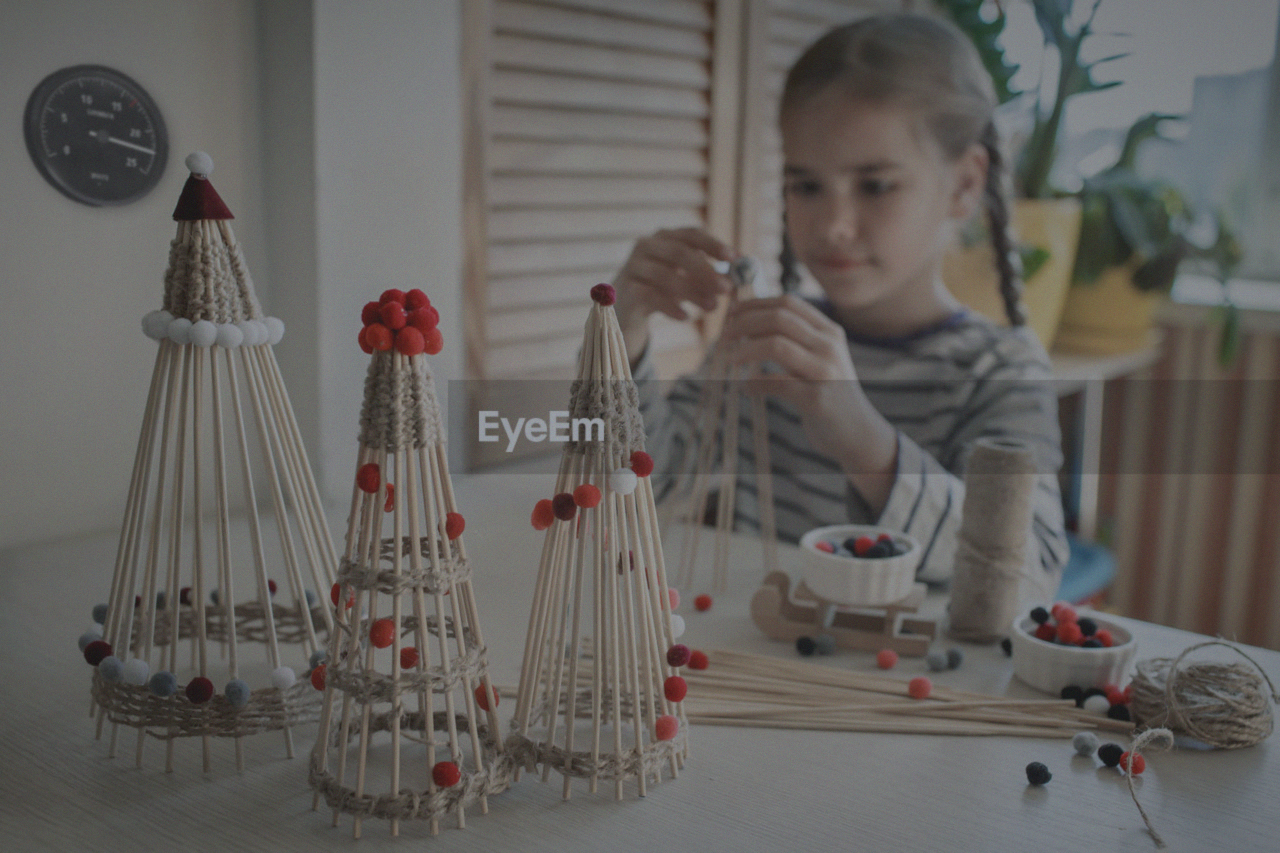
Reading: 22.5 V
